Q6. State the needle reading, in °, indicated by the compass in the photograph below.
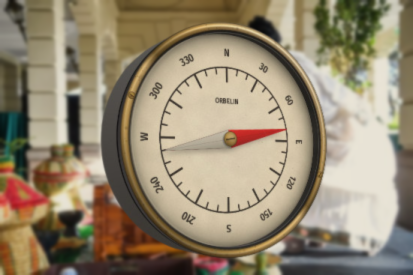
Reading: 80 °
